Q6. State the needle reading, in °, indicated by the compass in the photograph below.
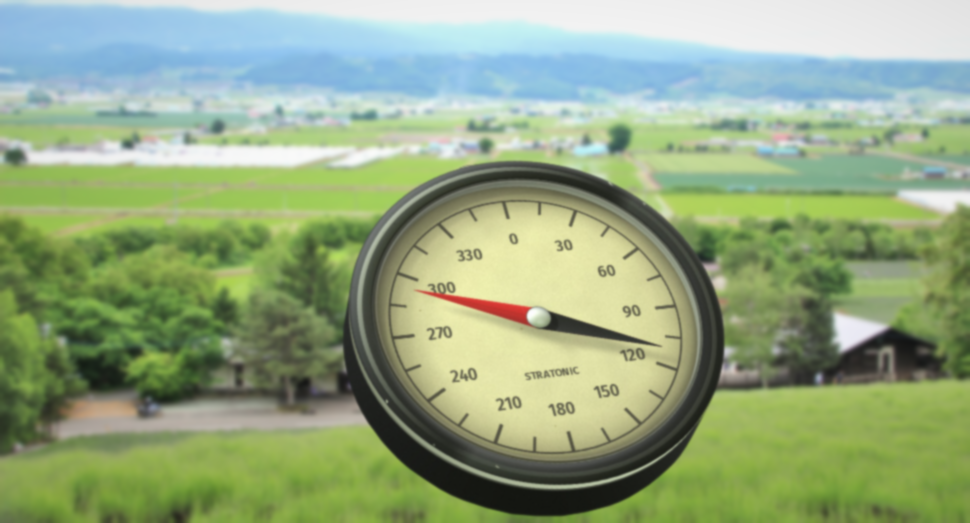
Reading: 292.5 °
